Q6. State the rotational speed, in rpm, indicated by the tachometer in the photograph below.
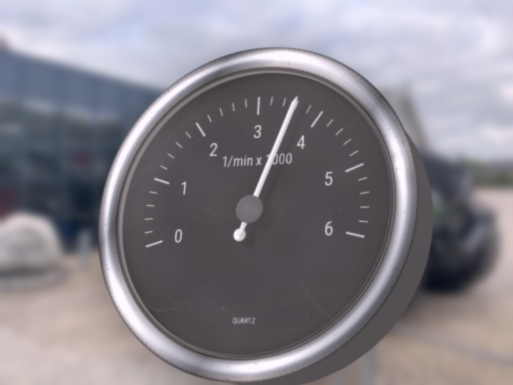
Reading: 3600 rpm
